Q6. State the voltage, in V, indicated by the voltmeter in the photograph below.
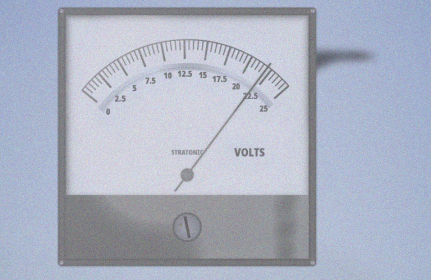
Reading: 22 V
